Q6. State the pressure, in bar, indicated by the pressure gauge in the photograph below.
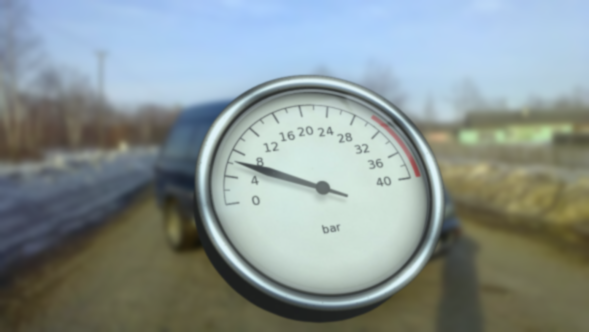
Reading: 6 bar
